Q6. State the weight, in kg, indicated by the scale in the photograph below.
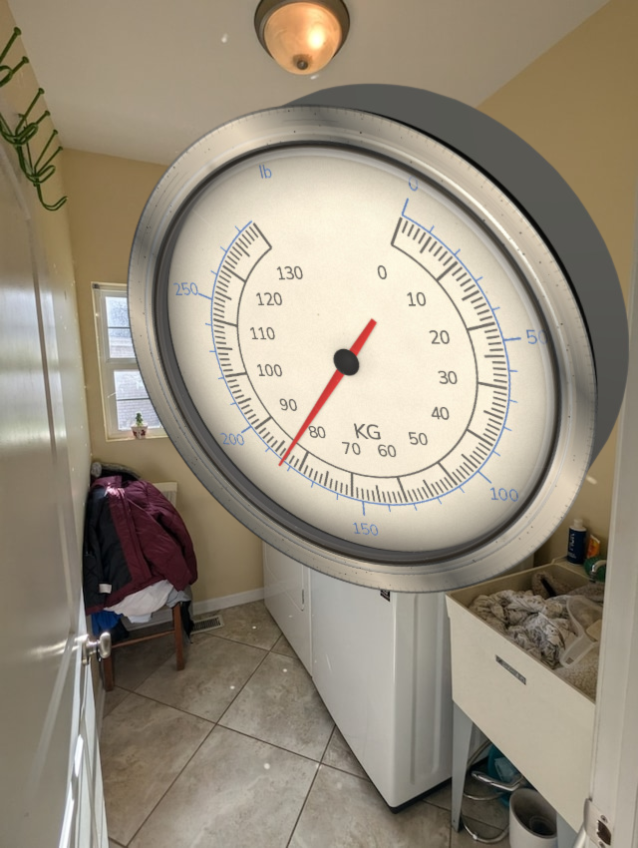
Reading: 83 kg
